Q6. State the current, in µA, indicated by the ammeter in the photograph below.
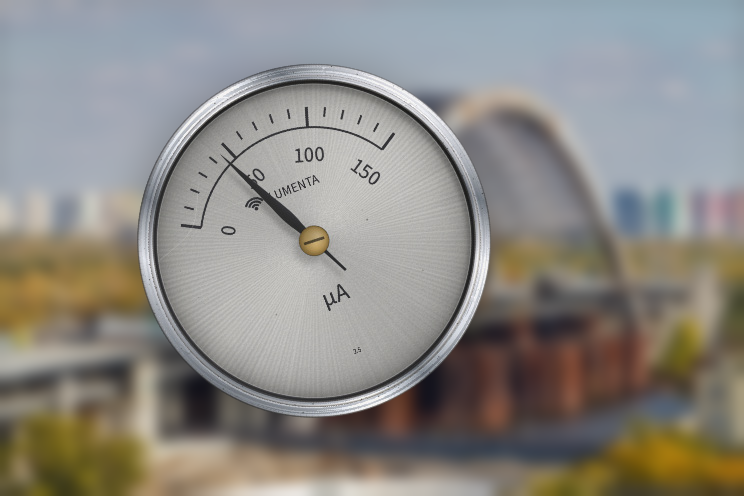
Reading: 45 µA
